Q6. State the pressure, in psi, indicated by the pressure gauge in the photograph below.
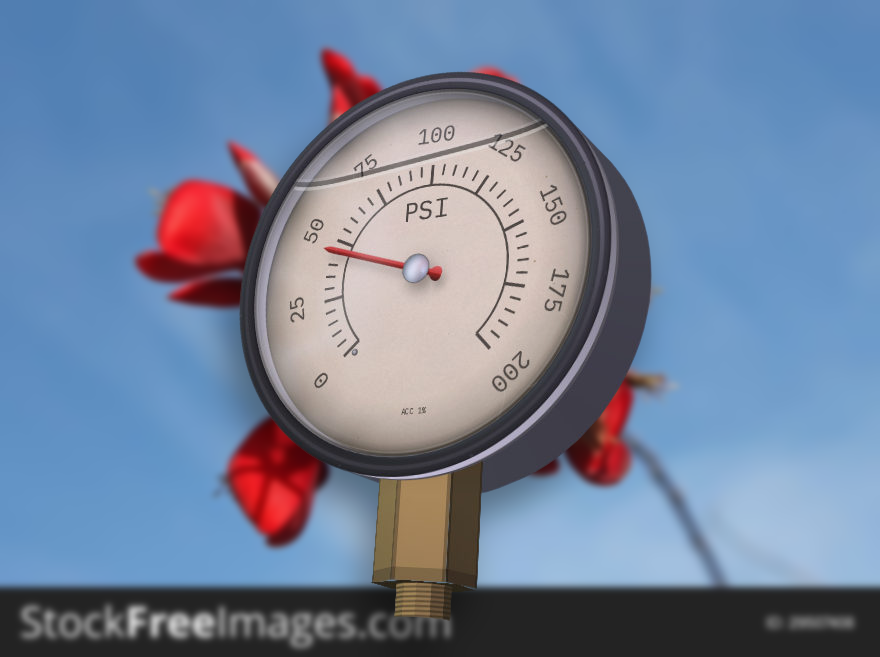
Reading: 45 psi
